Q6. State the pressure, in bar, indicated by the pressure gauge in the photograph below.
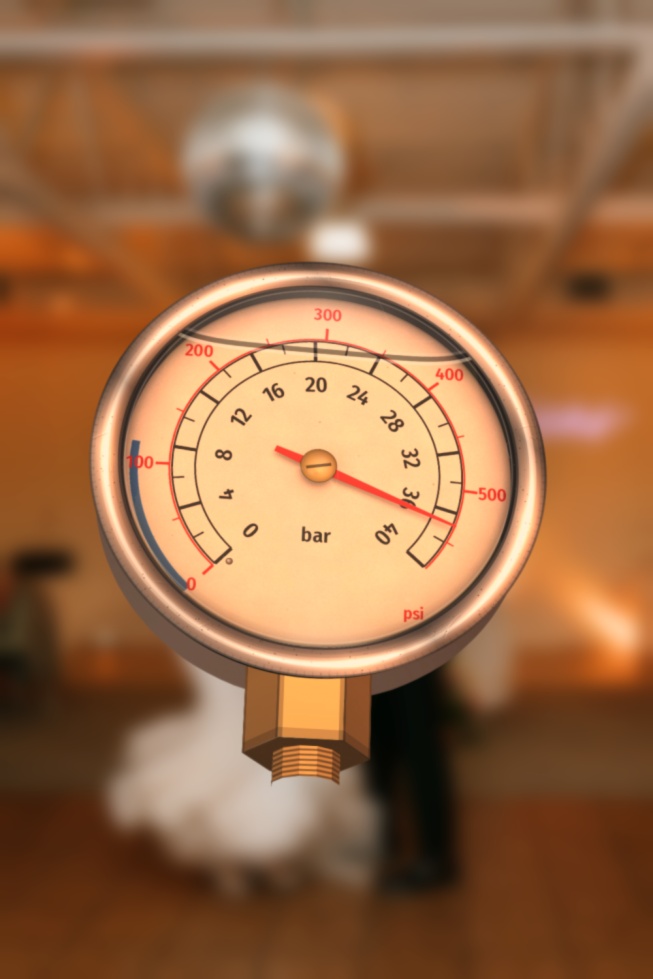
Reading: 37 bar
